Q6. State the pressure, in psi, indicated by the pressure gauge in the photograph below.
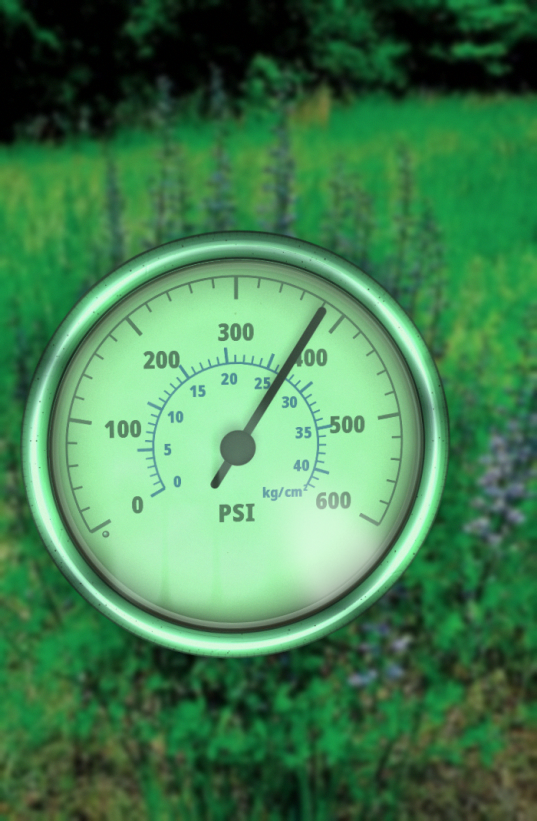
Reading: 380 psi
